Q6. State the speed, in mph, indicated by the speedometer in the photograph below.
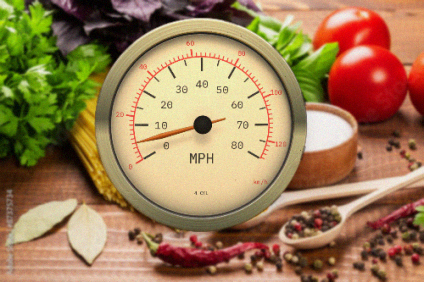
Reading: 5 mph
